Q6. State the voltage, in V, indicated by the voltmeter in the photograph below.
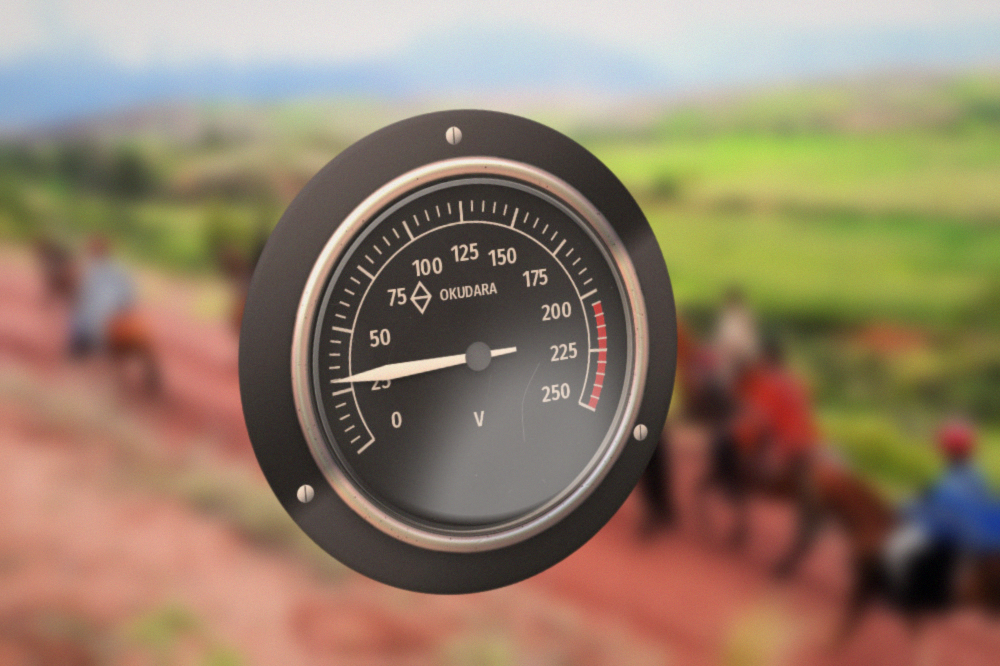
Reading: 30 V
